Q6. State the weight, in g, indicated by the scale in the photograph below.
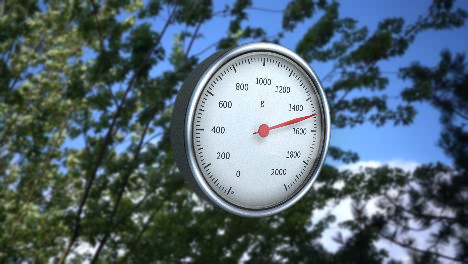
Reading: 1500 g
